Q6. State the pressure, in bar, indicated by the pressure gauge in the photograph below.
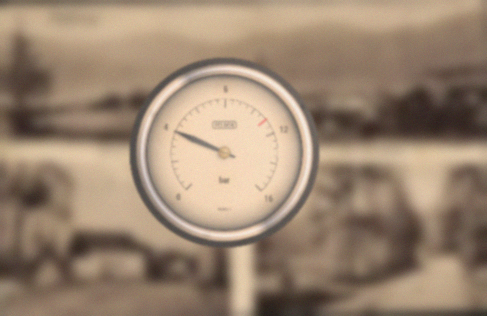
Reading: 4 bar
